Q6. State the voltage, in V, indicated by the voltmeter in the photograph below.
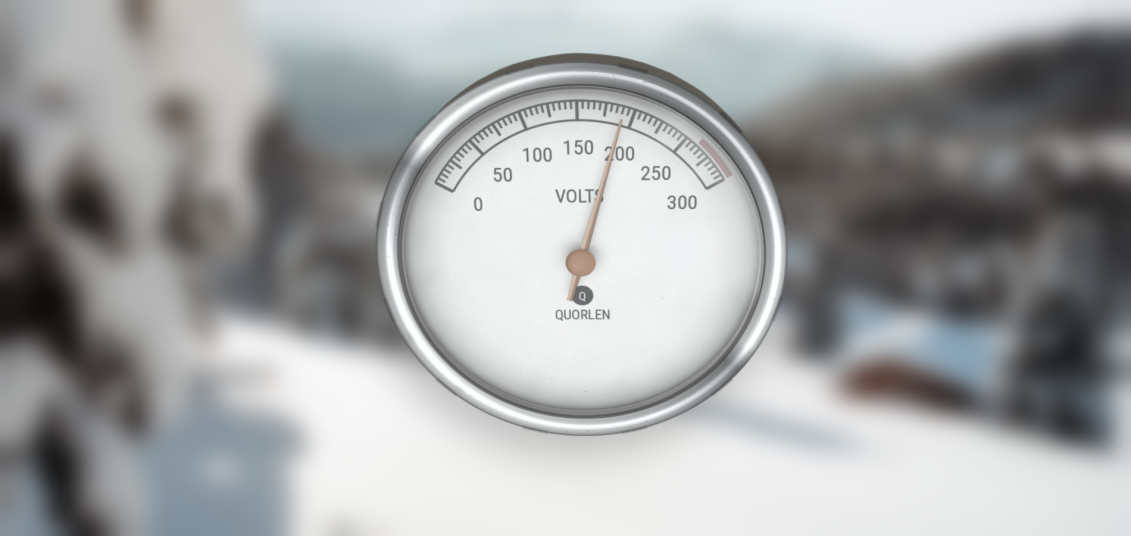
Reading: 190 V
